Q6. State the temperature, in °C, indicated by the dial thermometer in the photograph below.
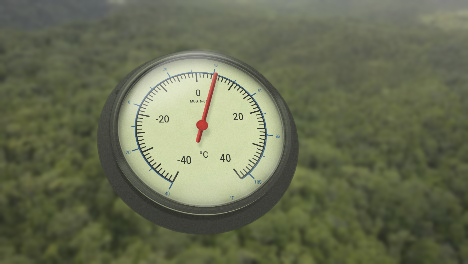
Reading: 5 °C
